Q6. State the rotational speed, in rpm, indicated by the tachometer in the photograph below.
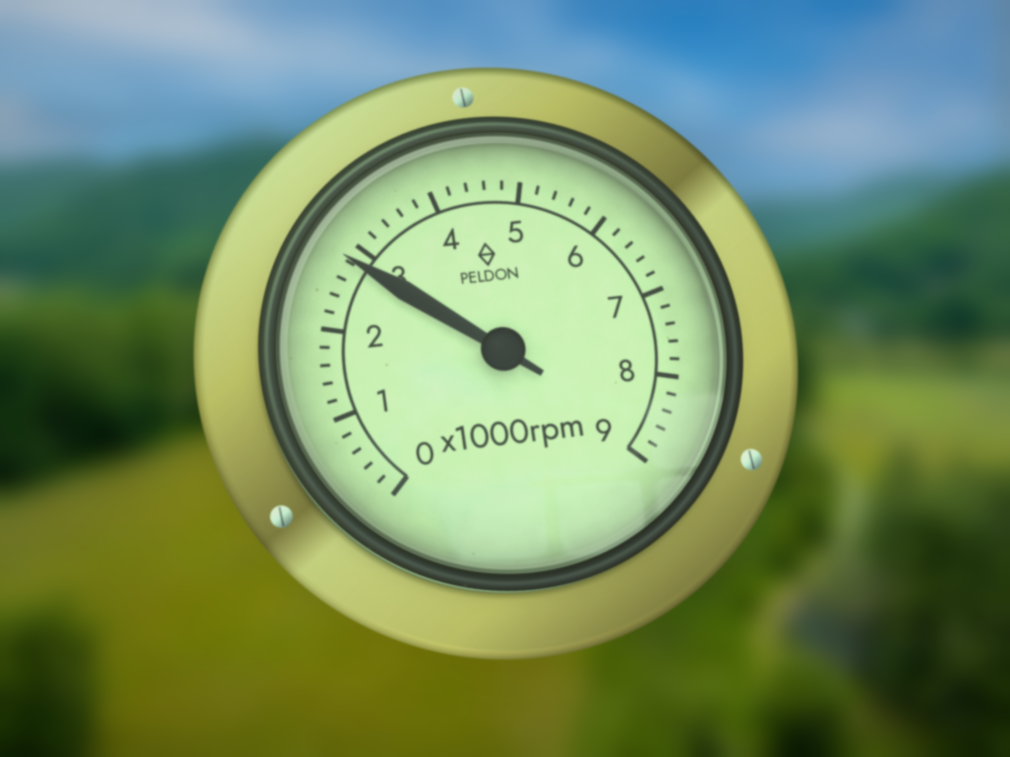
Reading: 2800 rpm
